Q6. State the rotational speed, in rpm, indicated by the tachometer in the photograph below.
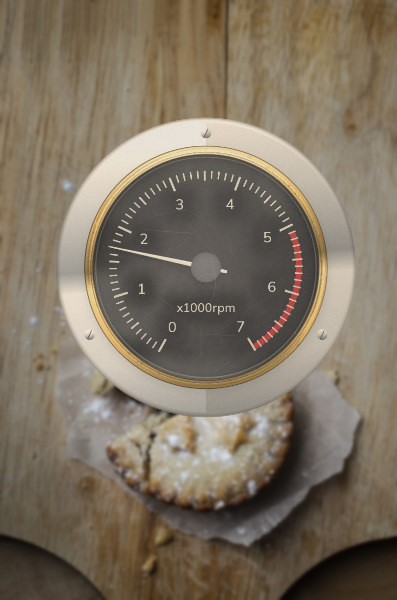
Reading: 1700 rpm
